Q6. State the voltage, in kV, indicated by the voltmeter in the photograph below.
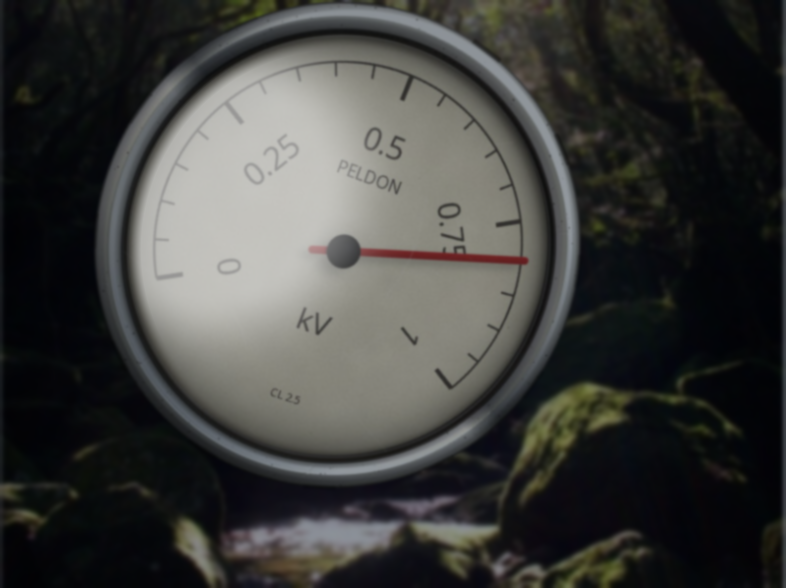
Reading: 0.8 kV
